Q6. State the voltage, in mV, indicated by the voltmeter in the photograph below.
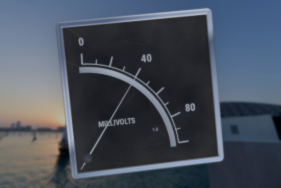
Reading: 40 mV
